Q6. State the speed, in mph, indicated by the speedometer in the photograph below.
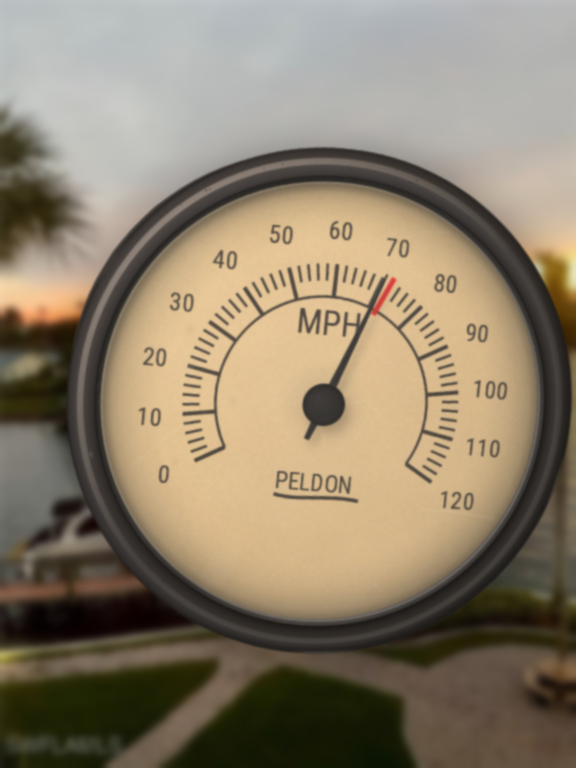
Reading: 70 mph
